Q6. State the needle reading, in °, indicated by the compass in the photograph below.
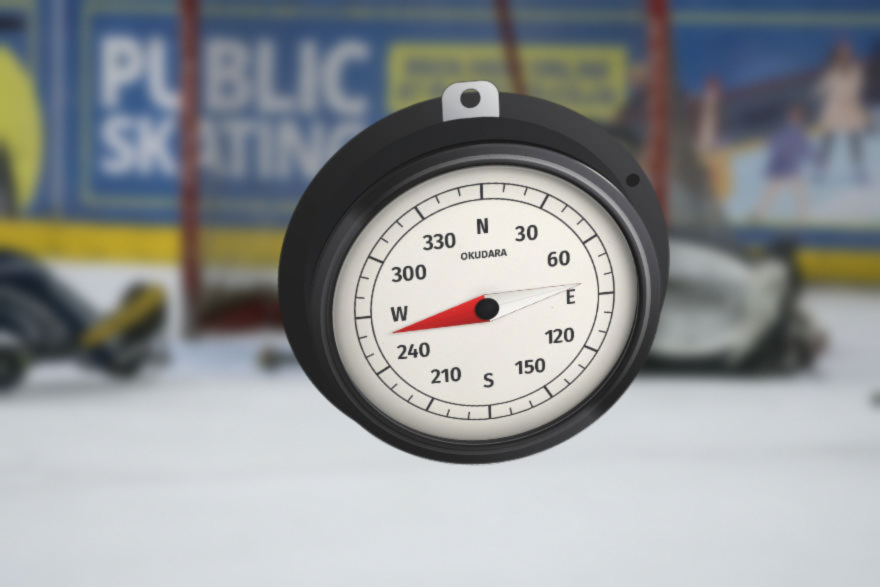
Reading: 260 °
